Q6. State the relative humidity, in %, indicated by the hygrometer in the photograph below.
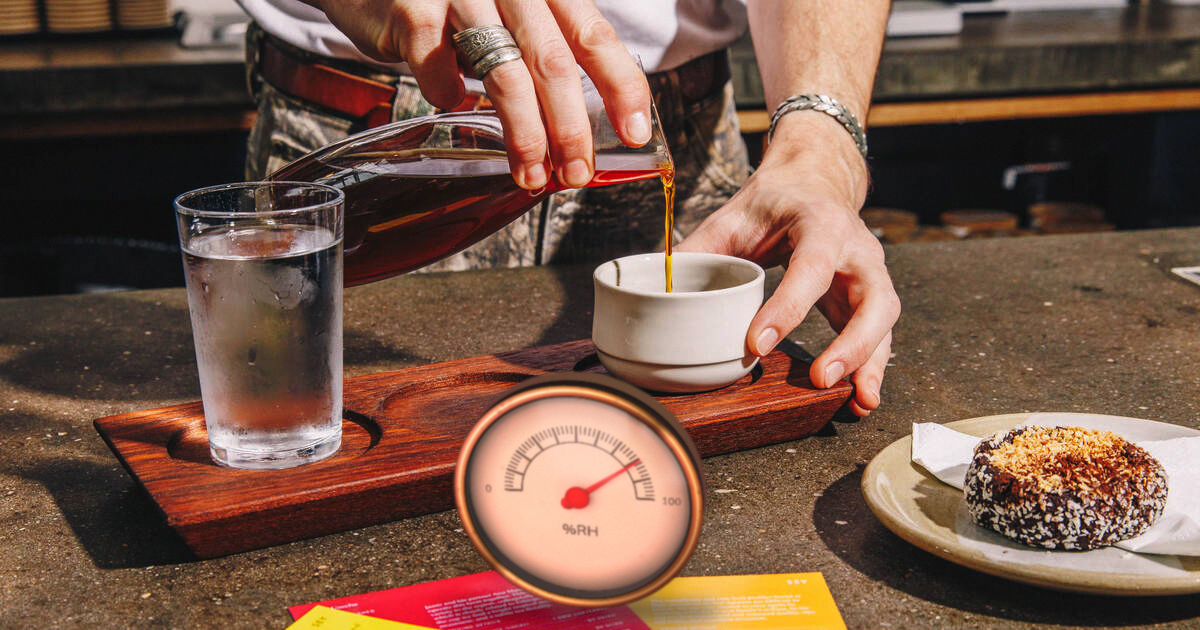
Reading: 80 %
